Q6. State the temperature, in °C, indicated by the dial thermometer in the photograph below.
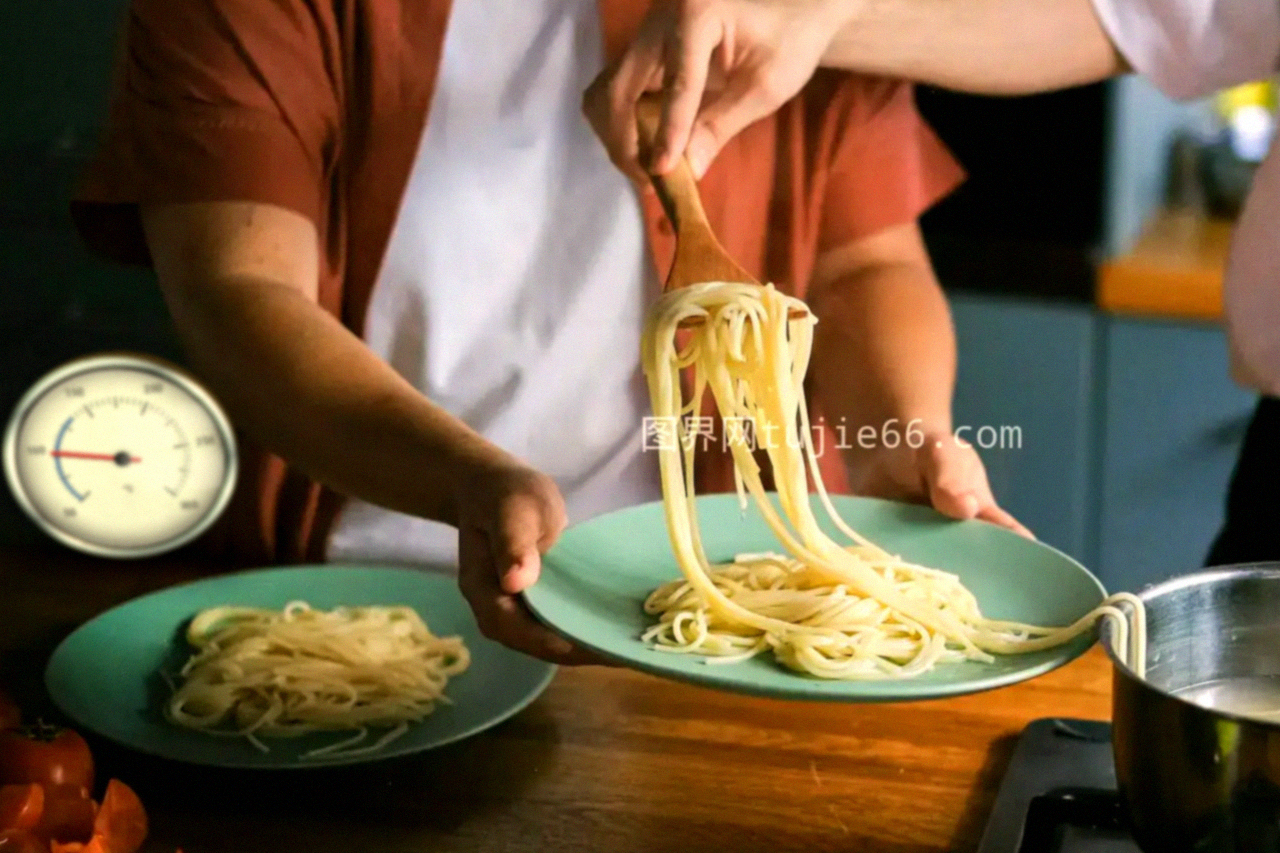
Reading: 100 °C
